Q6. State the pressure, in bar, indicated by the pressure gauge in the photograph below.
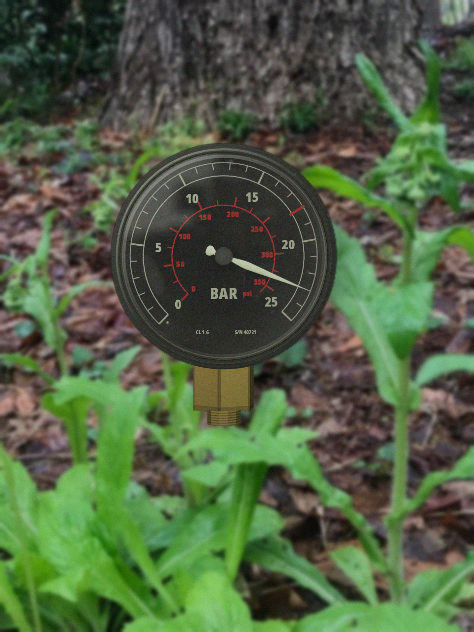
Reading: 23 bar
